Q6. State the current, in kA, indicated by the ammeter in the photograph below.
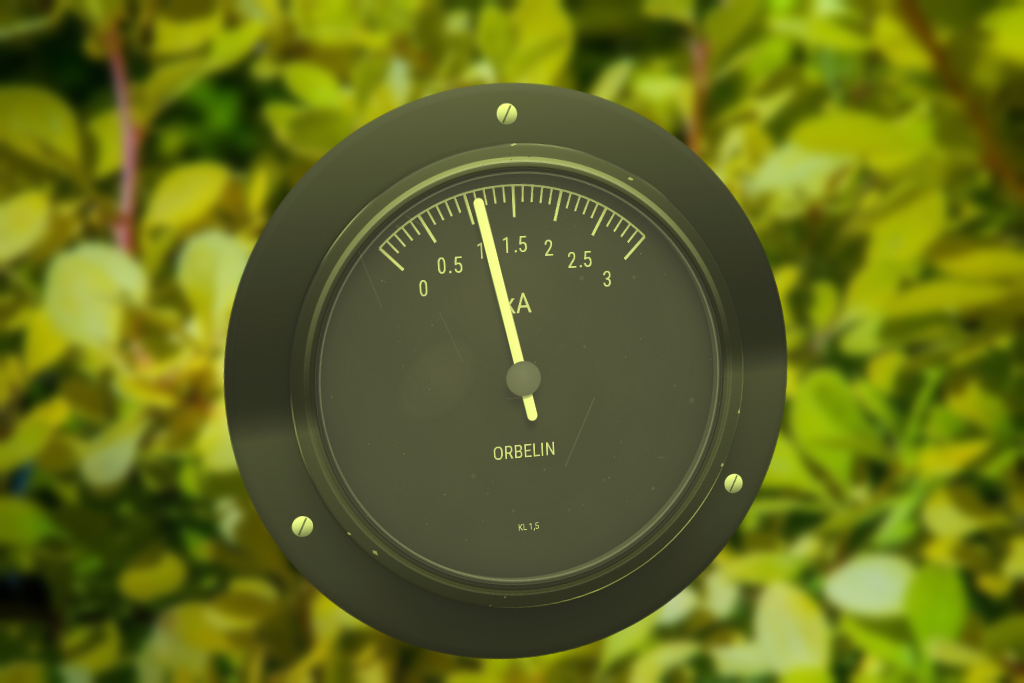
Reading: 1.1 kA
